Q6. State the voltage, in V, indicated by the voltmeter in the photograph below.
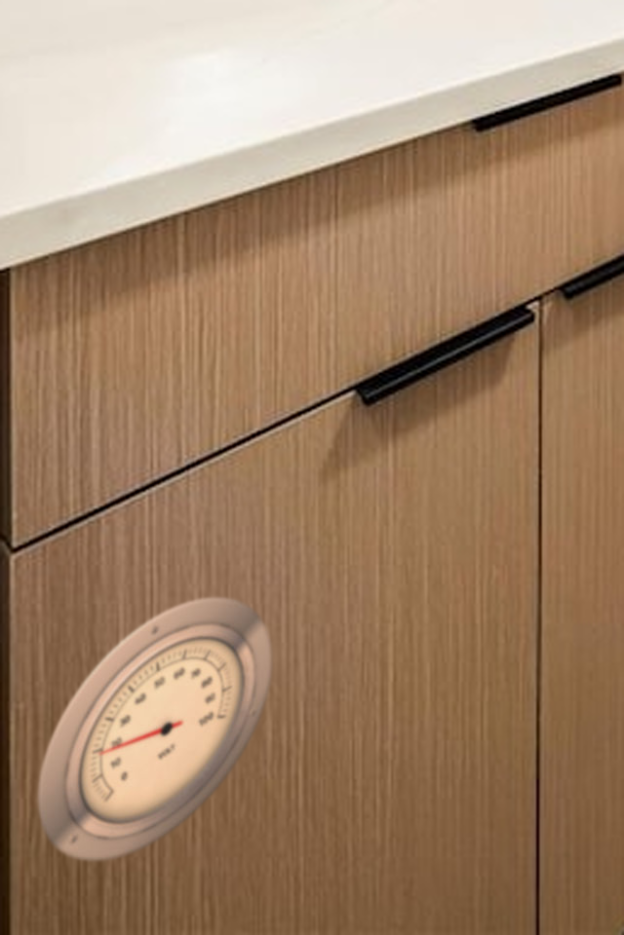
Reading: 20 V
